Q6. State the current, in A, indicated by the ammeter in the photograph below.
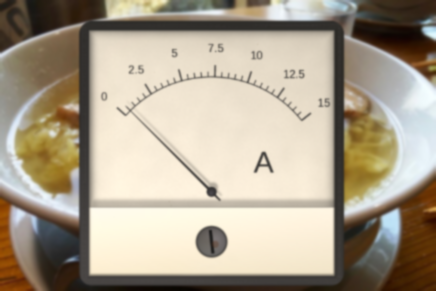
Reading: 0.5 A
